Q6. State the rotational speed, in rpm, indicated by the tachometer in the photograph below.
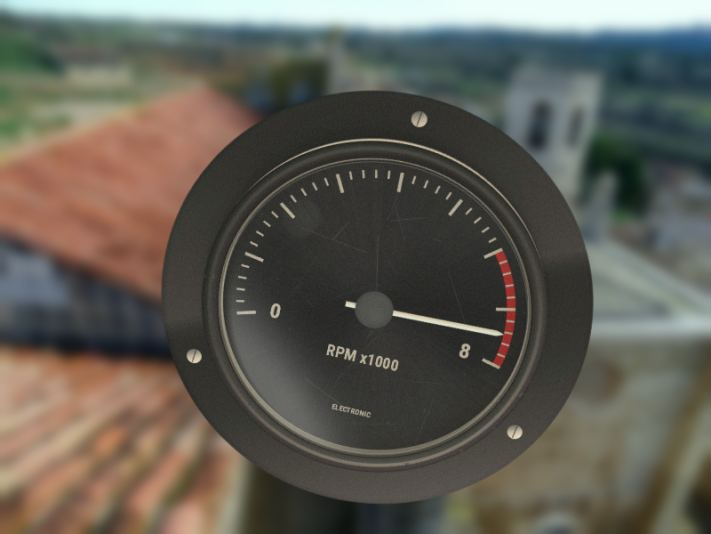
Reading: 7400 rpm
